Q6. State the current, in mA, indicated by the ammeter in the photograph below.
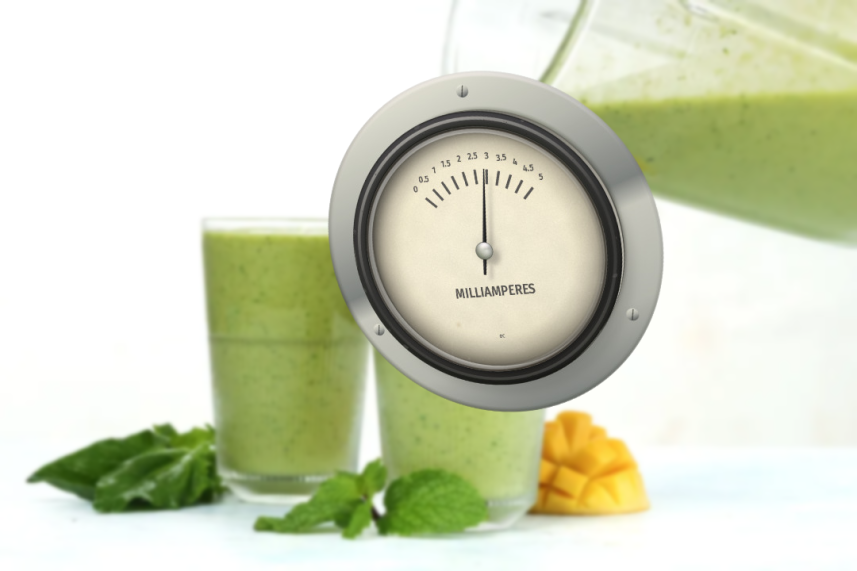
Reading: 3 mA
